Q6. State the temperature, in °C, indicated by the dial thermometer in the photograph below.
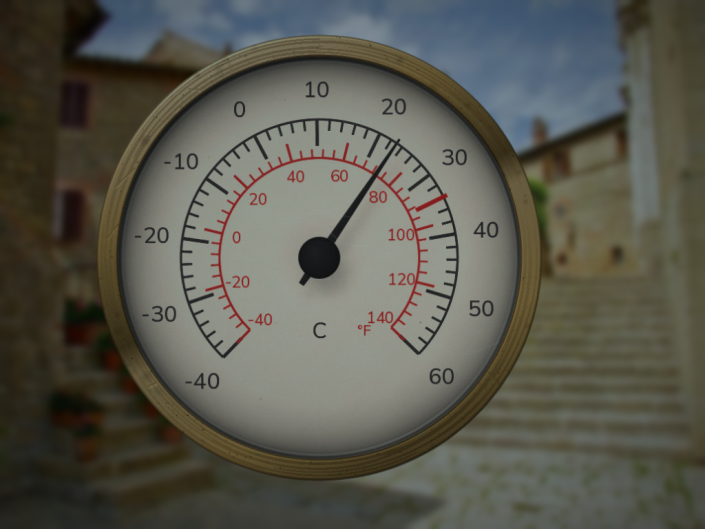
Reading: 23 °C
